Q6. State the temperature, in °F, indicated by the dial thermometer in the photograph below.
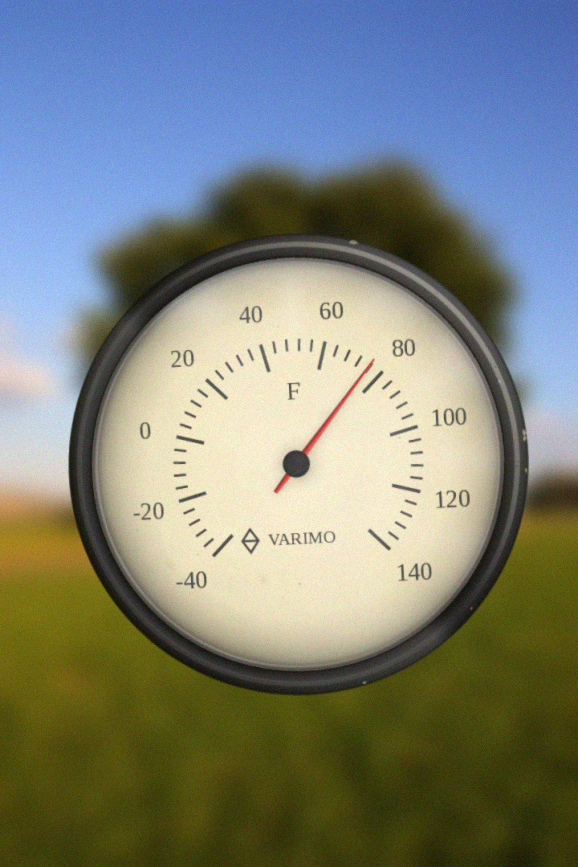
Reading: 76 °F
